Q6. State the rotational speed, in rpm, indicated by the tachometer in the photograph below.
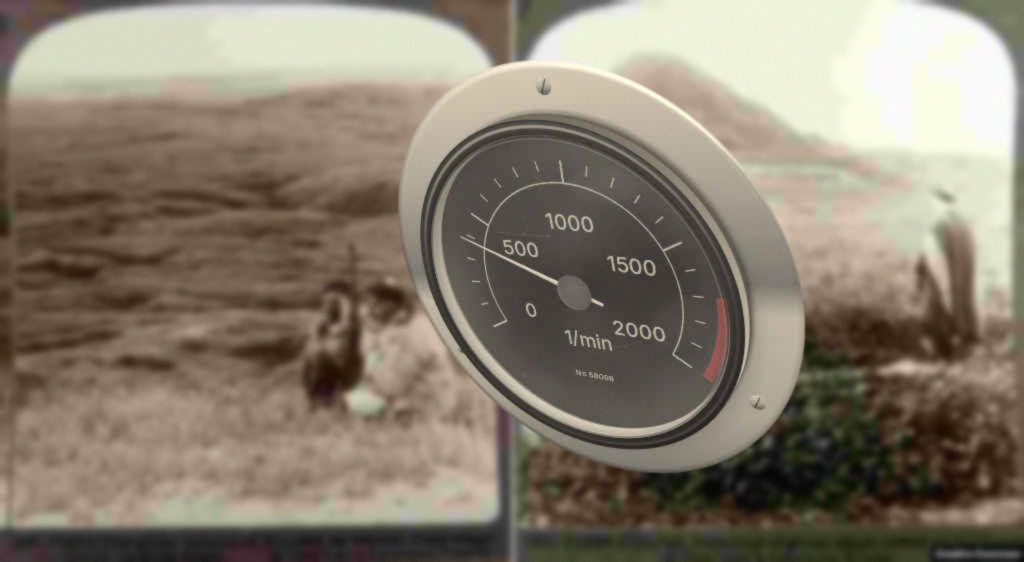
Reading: 400 rpm
